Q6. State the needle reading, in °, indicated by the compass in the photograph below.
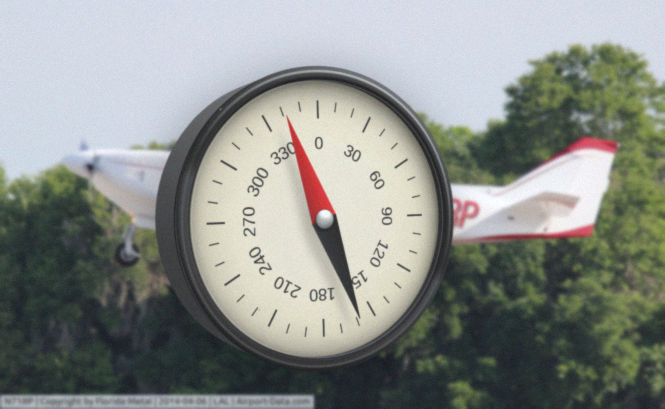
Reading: 340 °
